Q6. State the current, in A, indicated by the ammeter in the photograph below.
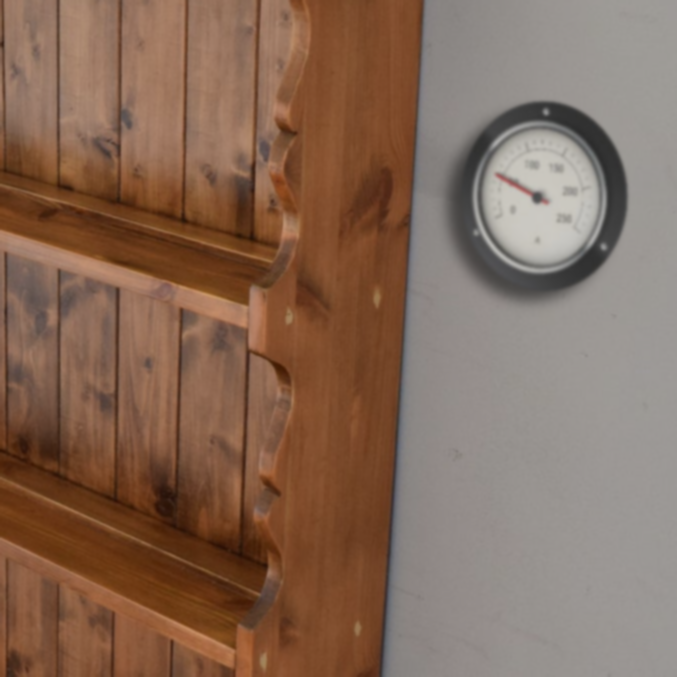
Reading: 50 A
